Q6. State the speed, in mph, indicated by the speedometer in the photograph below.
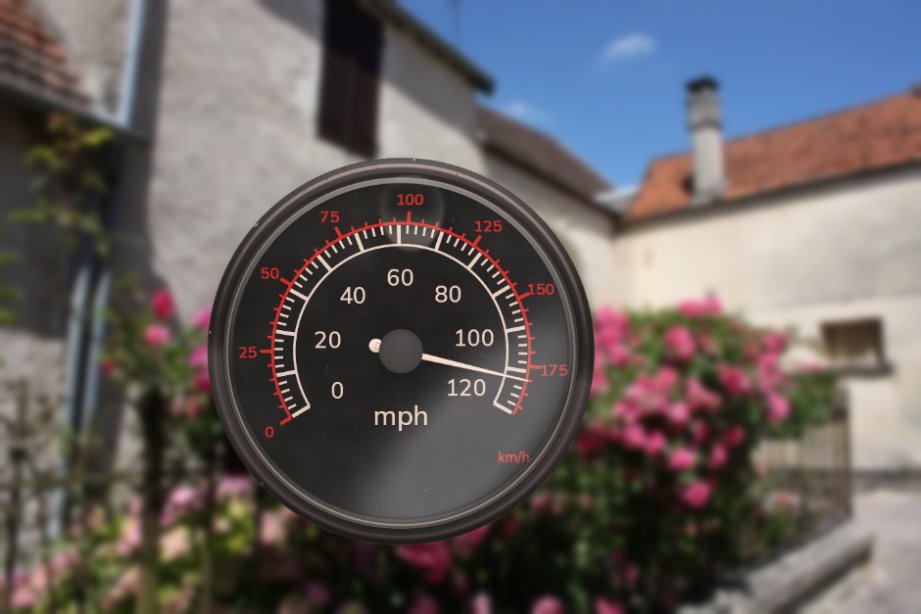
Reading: 112 mph
